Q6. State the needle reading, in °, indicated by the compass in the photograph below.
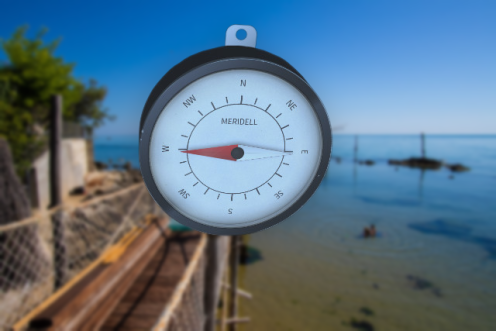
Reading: 270 °
